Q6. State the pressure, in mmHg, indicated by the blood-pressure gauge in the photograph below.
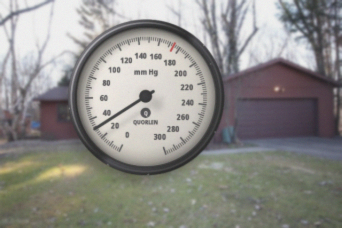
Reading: 30 mmHg
